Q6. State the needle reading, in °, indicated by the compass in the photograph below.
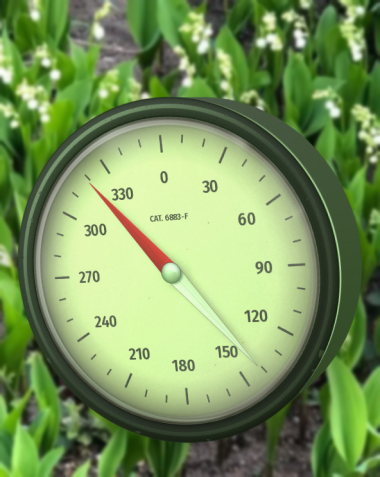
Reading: 320 °
